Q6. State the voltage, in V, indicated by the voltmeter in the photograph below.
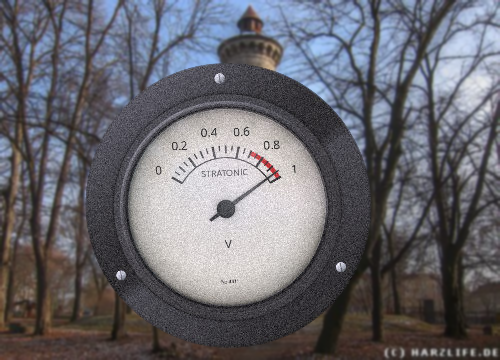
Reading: 0.95 V
